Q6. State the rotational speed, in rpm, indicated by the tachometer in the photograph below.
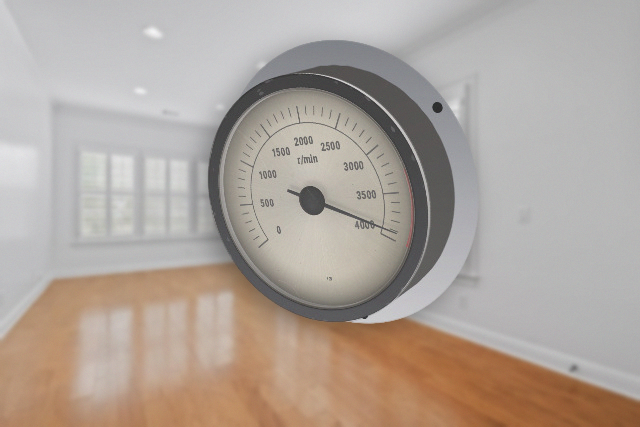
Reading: 3900 rpm
